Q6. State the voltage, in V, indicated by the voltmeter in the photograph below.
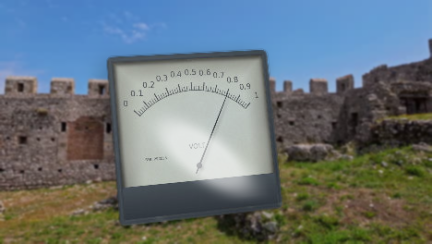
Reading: 0.8 V
